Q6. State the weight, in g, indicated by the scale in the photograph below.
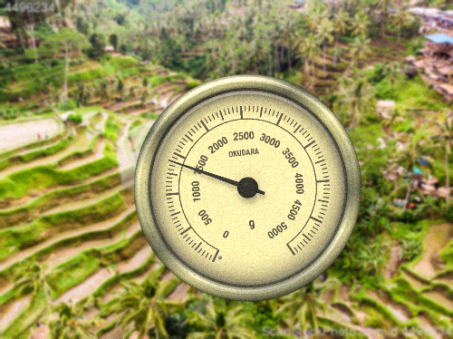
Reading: 1400 g
